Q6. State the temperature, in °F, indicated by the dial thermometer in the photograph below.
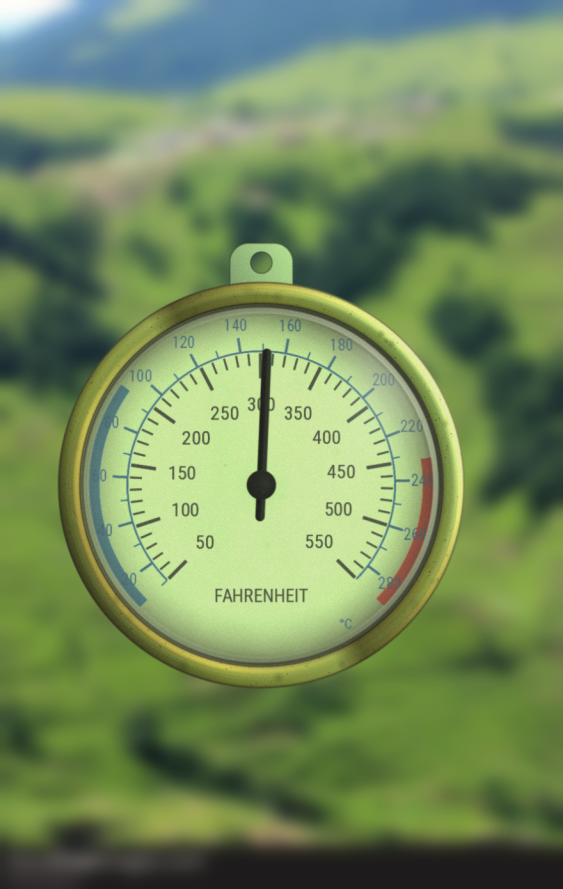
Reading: 305 °F
